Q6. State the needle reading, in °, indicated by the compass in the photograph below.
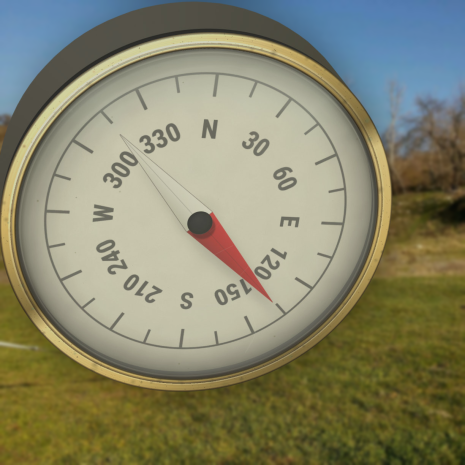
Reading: 135 °
